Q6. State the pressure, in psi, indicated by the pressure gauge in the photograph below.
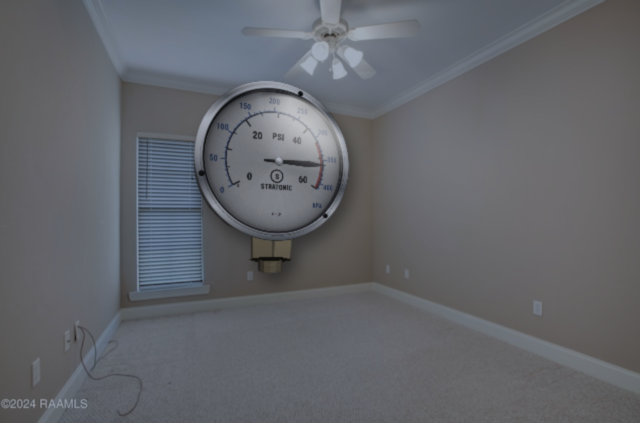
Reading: 52.5 psi
